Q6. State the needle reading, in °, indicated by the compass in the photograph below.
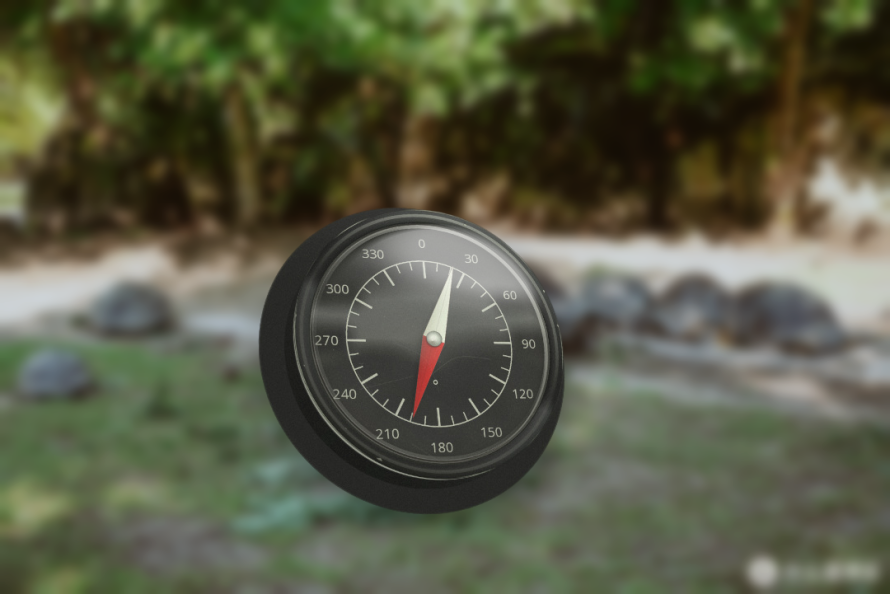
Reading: 200 °
